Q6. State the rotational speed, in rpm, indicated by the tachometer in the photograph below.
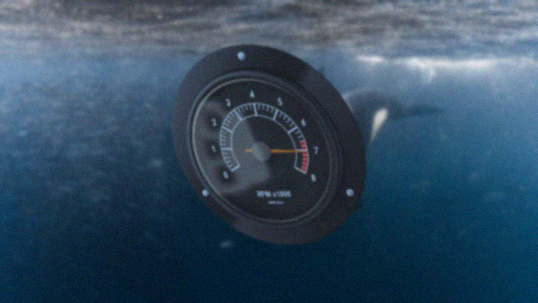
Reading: 7000 rpm
